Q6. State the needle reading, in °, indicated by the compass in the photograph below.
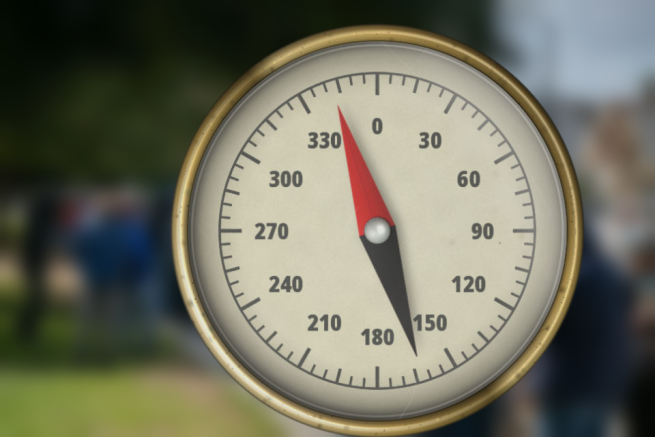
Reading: 342.5 °
